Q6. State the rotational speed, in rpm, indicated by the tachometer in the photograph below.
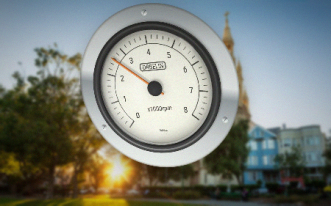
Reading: 2600 rpm
